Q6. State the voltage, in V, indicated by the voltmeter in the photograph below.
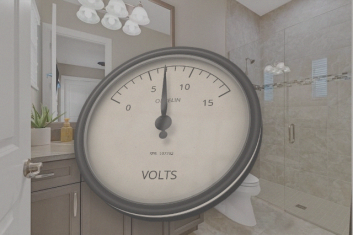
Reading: 7 V
